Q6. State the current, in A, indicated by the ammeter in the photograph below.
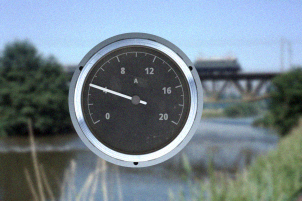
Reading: 4 A
